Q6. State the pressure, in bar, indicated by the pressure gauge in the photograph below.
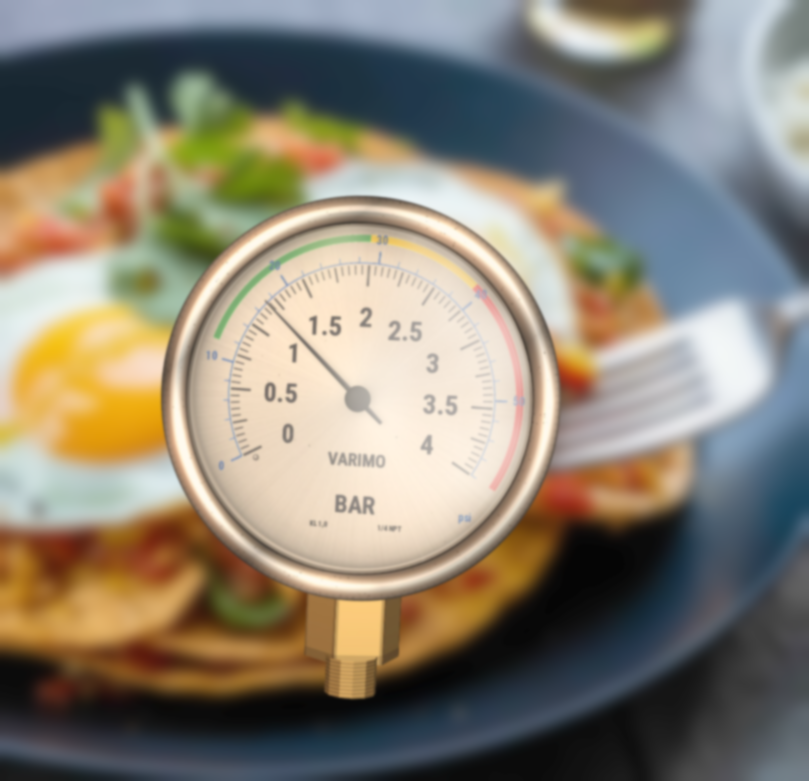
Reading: 1.2 bar
